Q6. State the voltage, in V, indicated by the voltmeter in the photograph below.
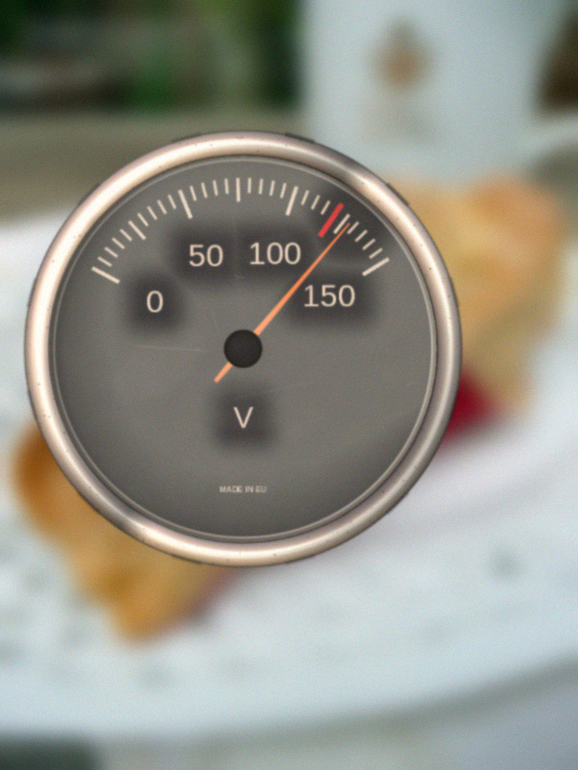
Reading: 127.5 V
